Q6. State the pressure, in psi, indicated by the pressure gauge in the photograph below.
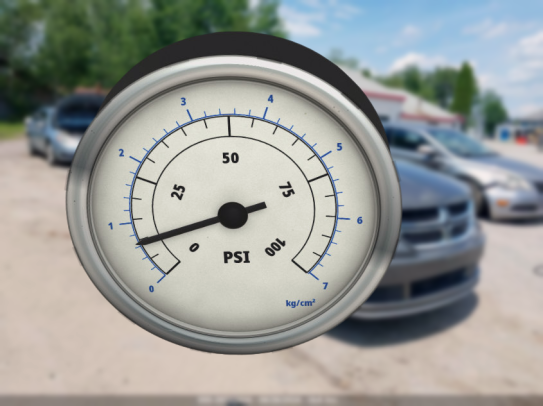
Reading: 10 psi
